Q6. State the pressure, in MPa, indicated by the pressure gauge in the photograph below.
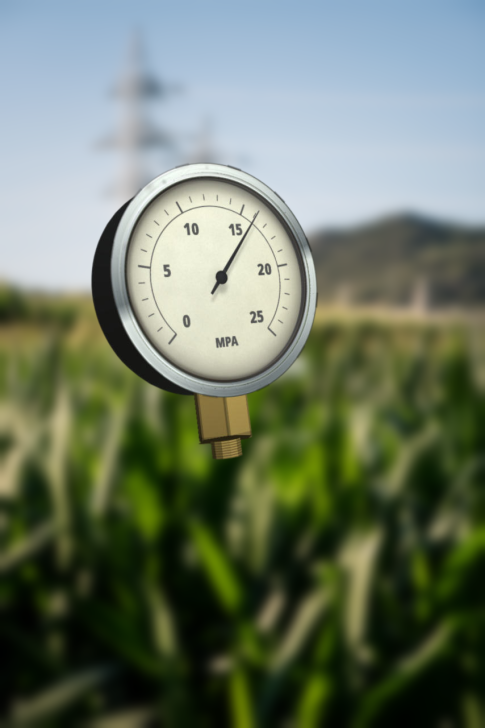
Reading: 16 MPa
